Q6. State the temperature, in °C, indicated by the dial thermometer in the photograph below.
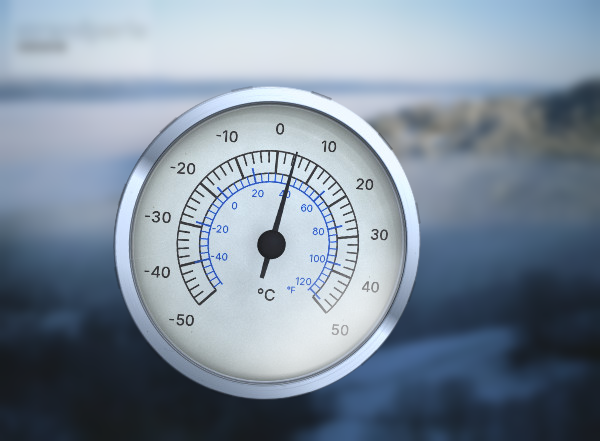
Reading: 4 °C
